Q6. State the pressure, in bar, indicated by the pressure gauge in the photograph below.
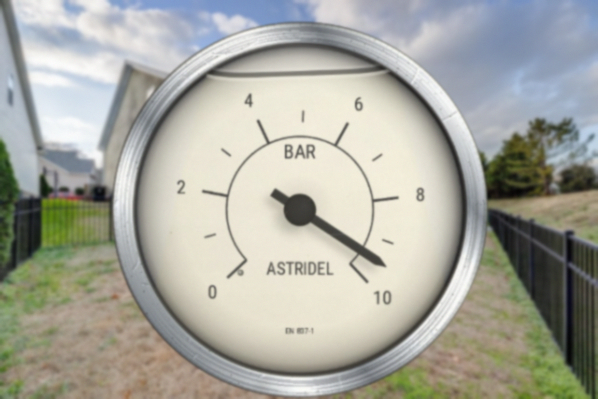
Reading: 9.5 bar
